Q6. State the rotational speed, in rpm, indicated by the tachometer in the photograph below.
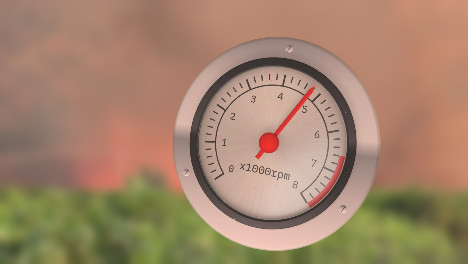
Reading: 4800 rpm
